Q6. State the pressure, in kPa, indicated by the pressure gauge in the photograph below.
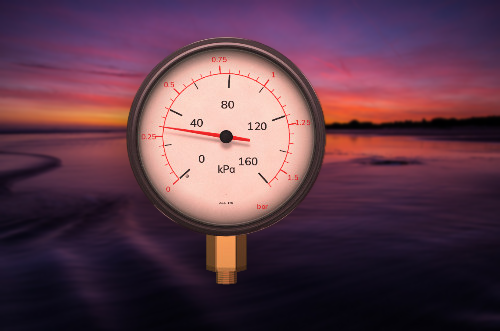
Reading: 30 kPa
